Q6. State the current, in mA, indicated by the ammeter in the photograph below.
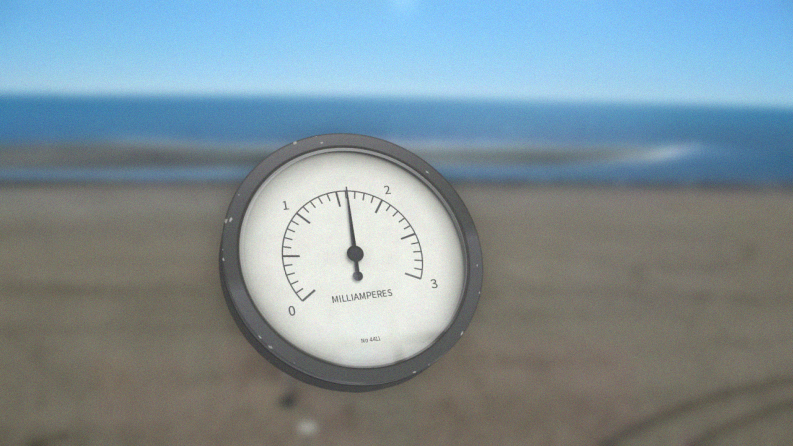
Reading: 1.6 mA
